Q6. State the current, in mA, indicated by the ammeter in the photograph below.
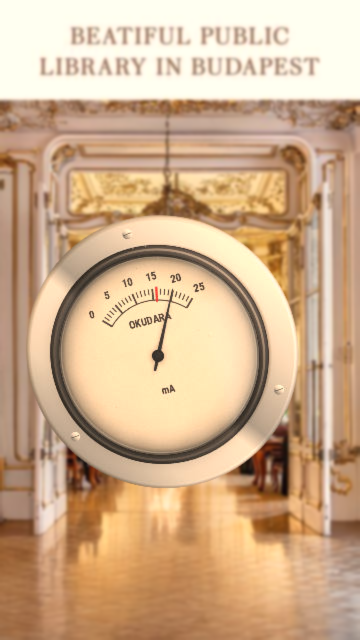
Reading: 20 mA
